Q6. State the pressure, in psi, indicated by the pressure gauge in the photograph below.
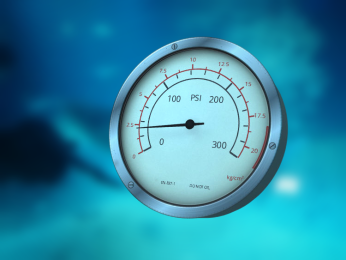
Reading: 30 psi
